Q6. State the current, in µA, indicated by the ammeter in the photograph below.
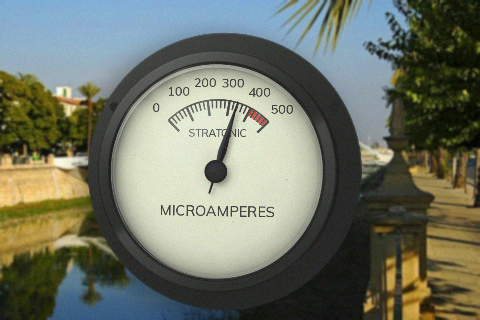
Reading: 340 µA
